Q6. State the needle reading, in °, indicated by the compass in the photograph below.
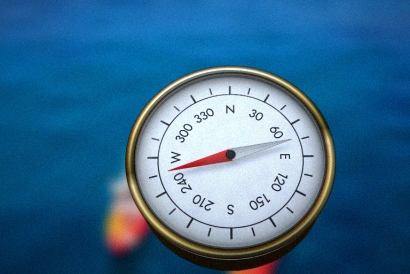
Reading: 255 °
